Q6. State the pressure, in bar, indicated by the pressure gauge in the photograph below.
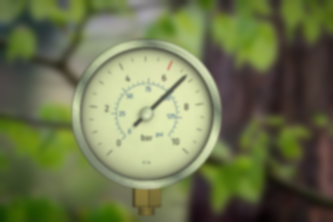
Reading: 6.75 bar
